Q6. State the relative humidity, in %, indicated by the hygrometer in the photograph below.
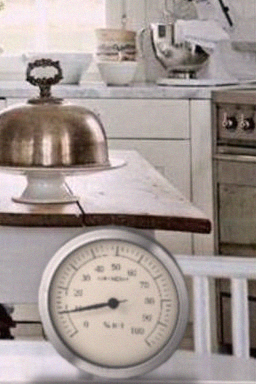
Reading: 10 %
